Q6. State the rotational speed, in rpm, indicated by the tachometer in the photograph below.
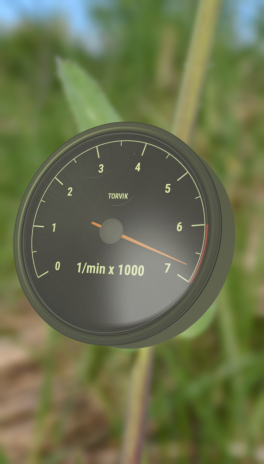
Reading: 6750 rpm
